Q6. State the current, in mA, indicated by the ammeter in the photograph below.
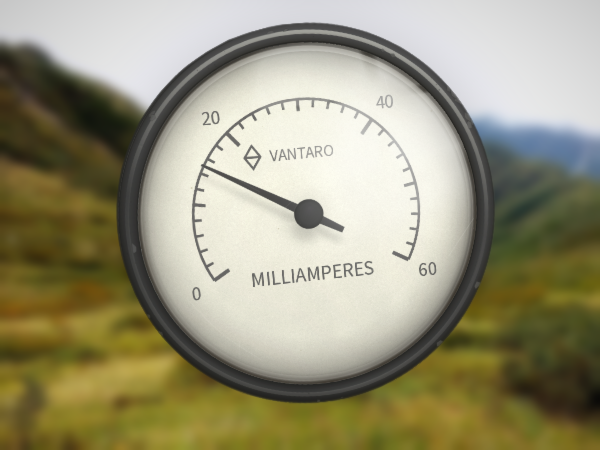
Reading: 15 mA
